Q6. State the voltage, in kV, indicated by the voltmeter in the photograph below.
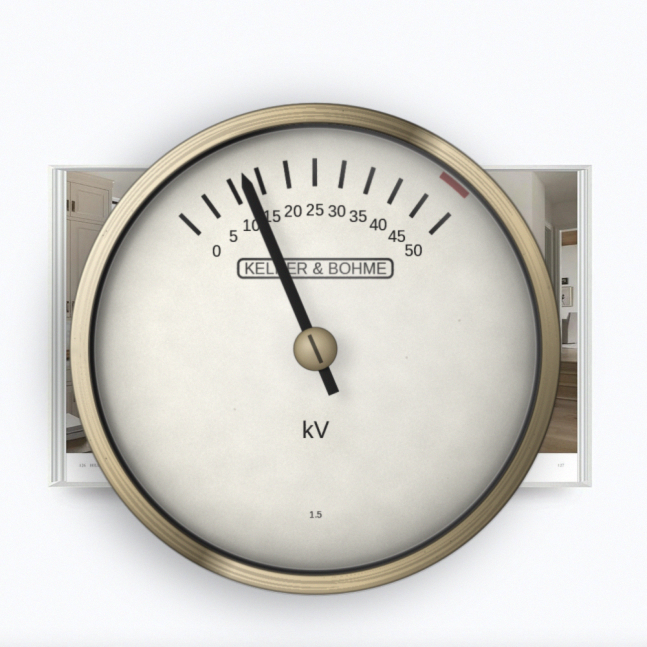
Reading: 12.5 kV
